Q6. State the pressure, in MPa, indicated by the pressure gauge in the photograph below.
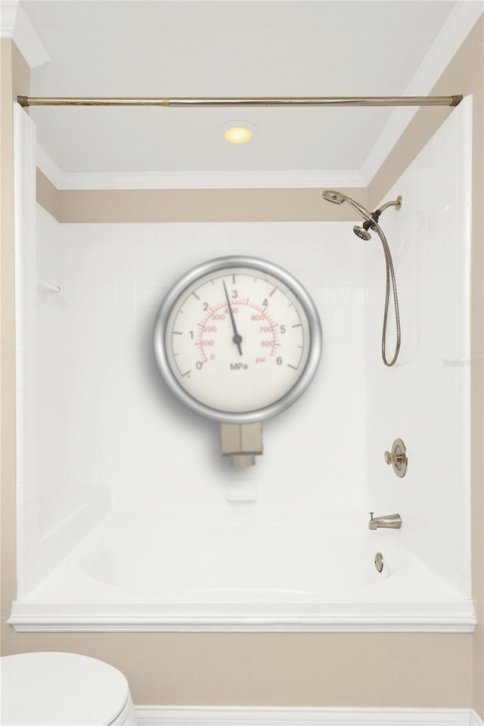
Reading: 2.75 MPa
